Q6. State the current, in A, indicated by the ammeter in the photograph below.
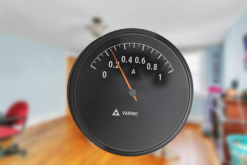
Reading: 0.25 A
